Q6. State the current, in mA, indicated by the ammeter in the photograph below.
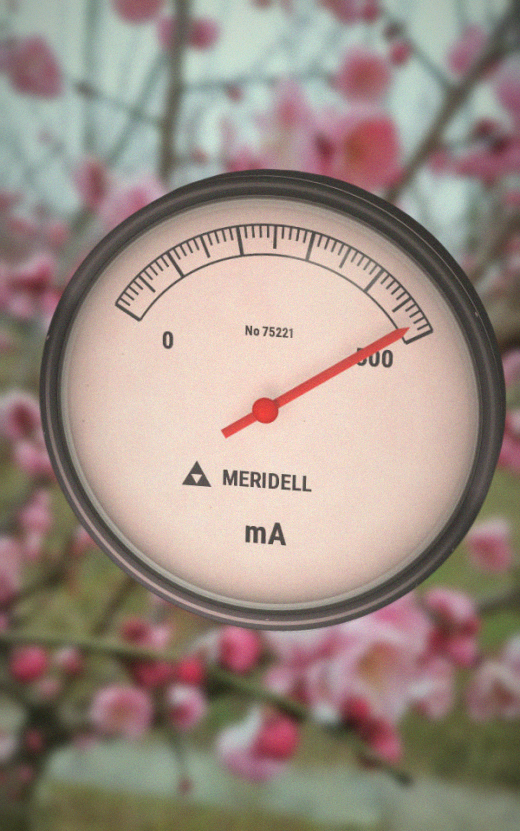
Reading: 480 mA
